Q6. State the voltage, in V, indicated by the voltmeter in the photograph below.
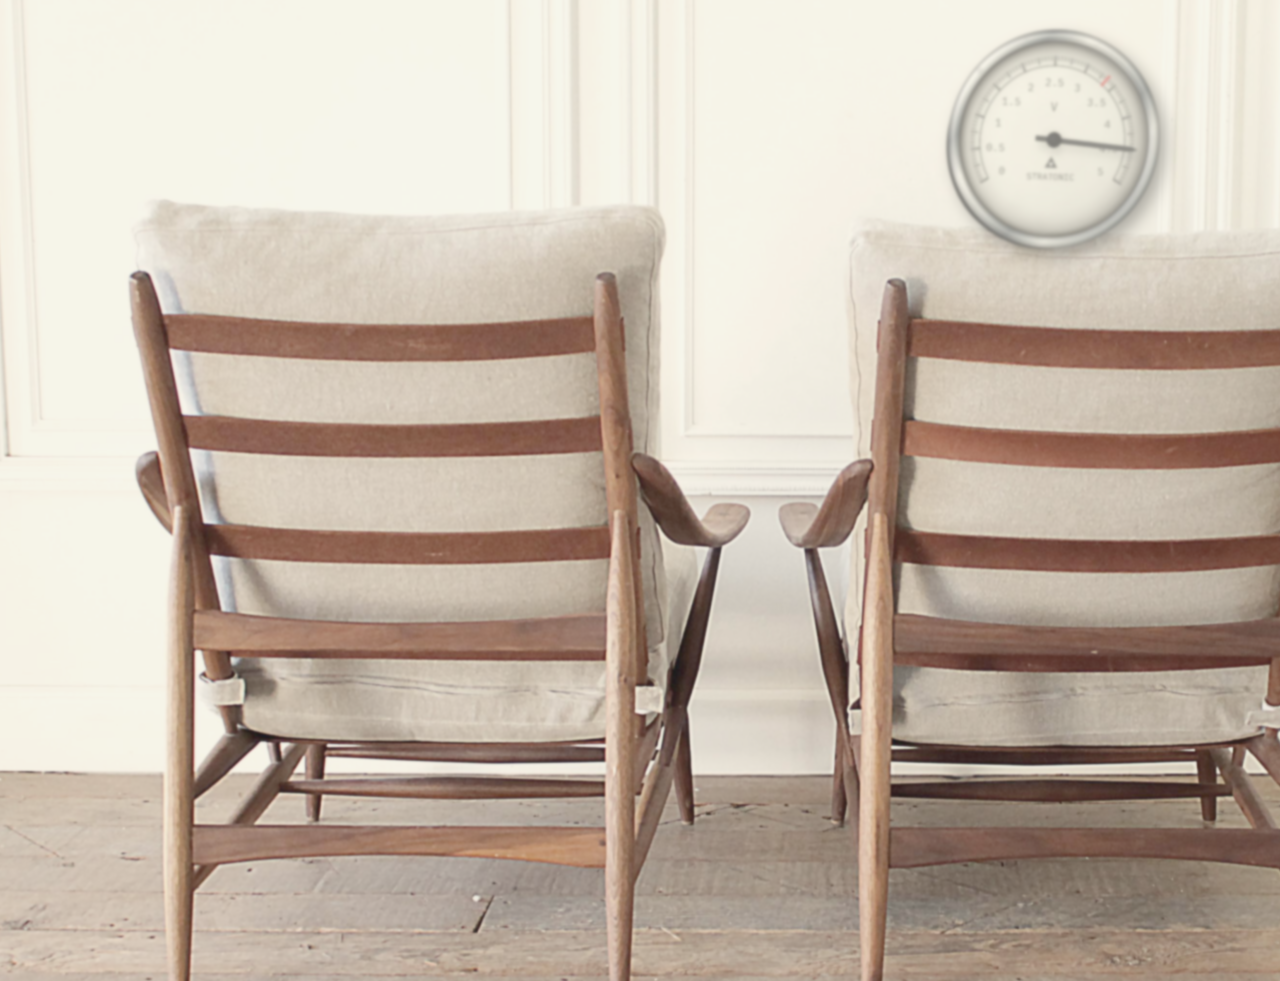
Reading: 4.5 V
